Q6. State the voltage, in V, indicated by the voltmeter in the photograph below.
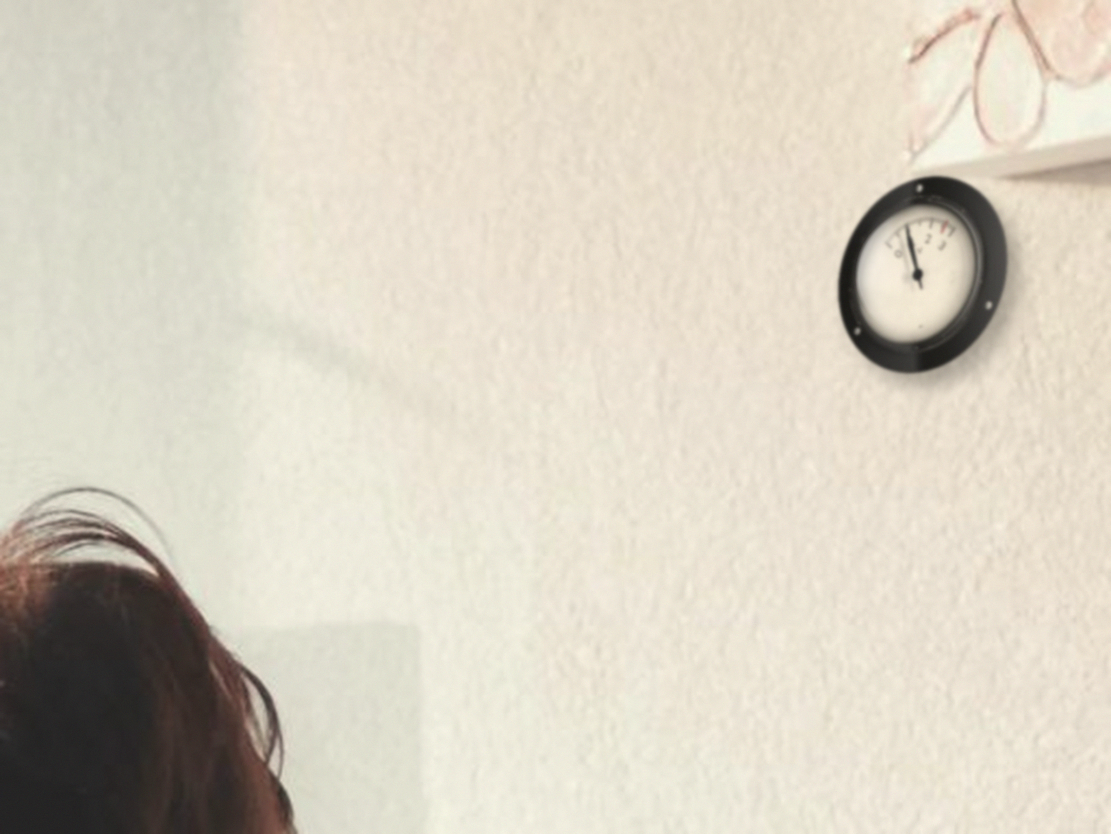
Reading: 1 V
